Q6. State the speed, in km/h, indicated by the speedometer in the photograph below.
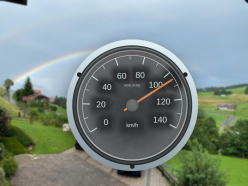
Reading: 105 km/h
